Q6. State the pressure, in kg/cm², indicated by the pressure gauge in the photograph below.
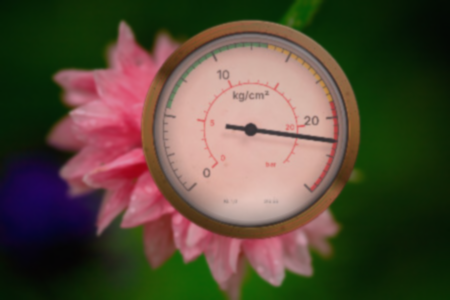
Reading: 21.5 kg/cm²
